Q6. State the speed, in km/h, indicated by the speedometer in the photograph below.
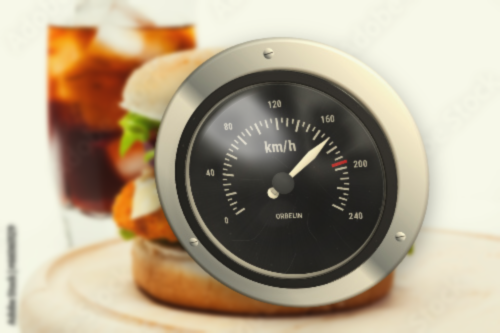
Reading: 170 km/h
